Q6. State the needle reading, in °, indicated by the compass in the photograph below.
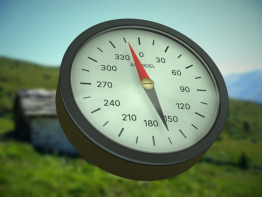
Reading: 345 °
